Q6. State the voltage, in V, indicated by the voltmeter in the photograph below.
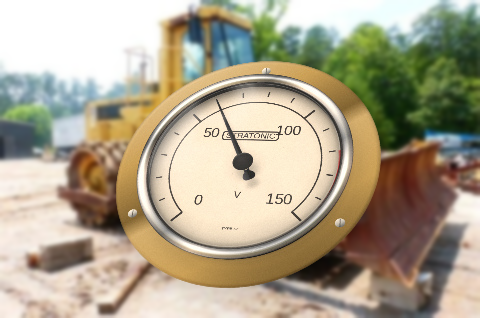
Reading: 60 V
